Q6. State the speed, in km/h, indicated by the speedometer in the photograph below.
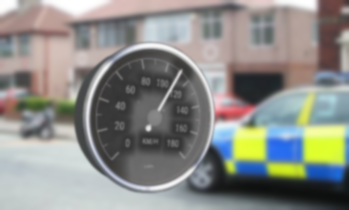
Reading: 110 km/h
